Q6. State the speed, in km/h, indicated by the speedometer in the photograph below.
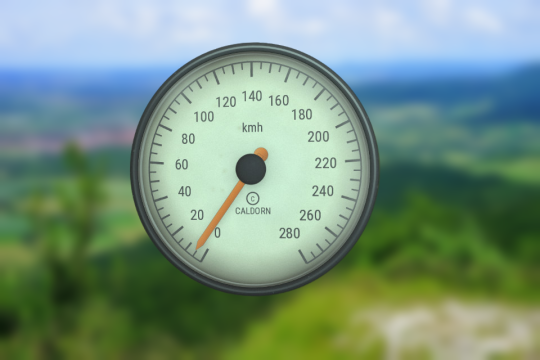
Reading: 5 km/h
